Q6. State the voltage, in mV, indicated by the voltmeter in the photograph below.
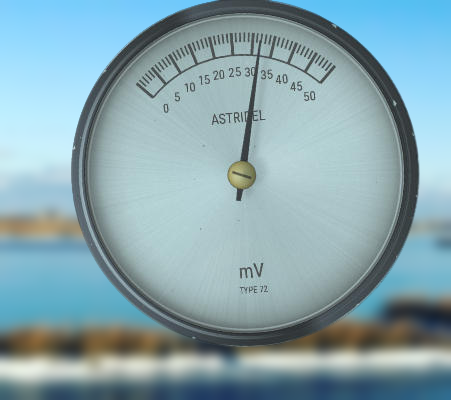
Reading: 32 mV
